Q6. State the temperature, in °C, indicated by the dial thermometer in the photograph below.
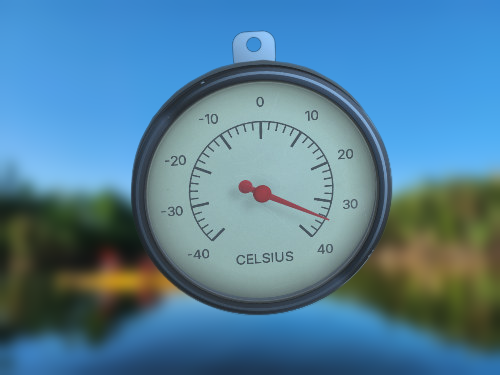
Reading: 34 °C
